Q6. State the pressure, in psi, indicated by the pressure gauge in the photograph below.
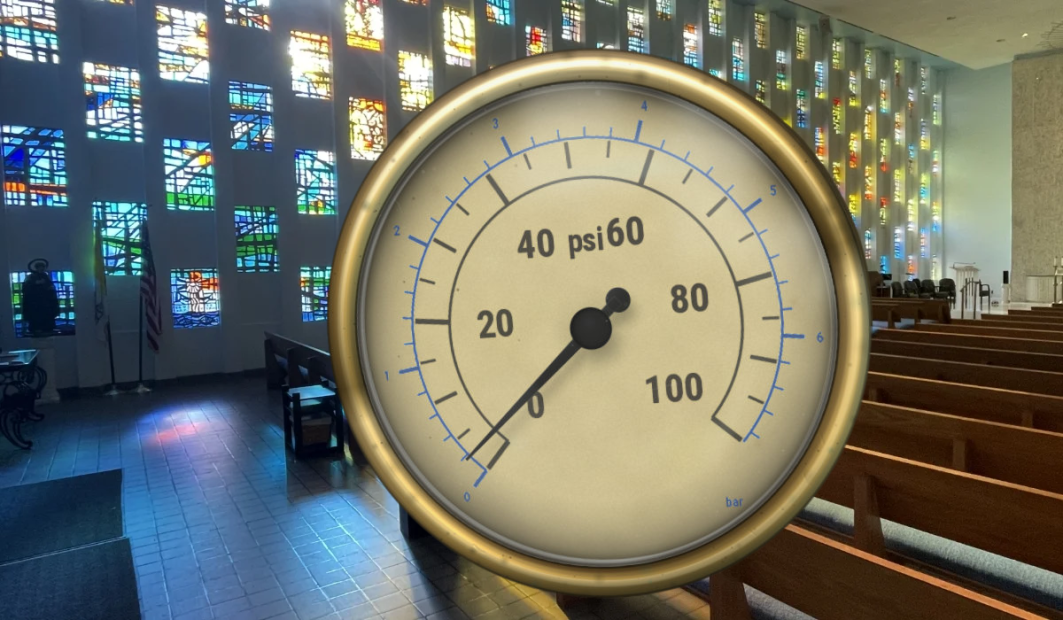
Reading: 2.5 psi
